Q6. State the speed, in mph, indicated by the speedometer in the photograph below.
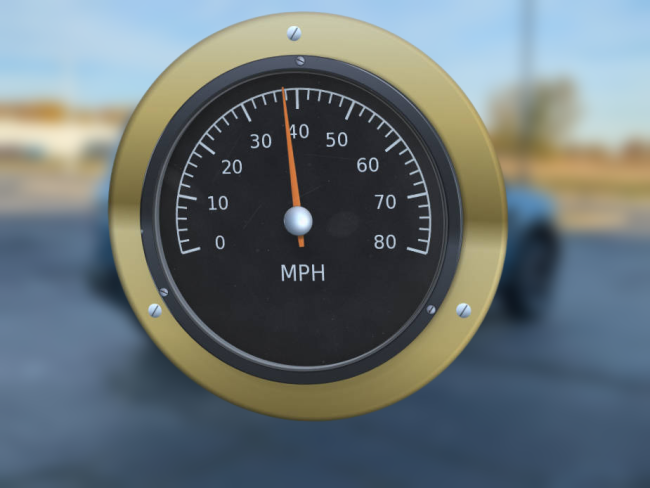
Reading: 38 mph
